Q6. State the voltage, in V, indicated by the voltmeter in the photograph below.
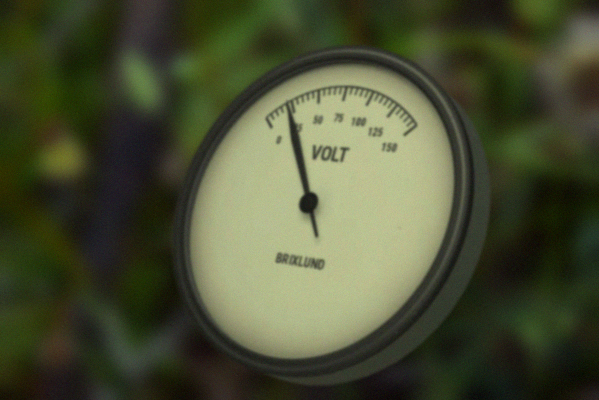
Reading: 25 V
